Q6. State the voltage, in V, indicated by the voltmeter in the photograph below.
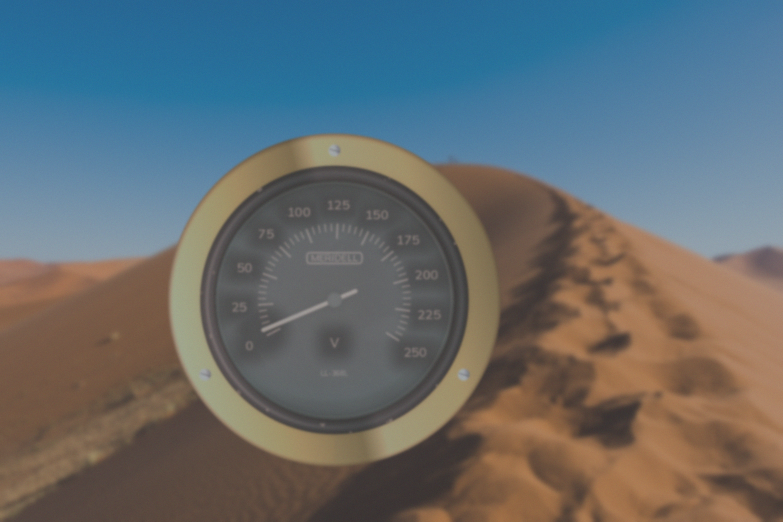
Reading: 5 V
